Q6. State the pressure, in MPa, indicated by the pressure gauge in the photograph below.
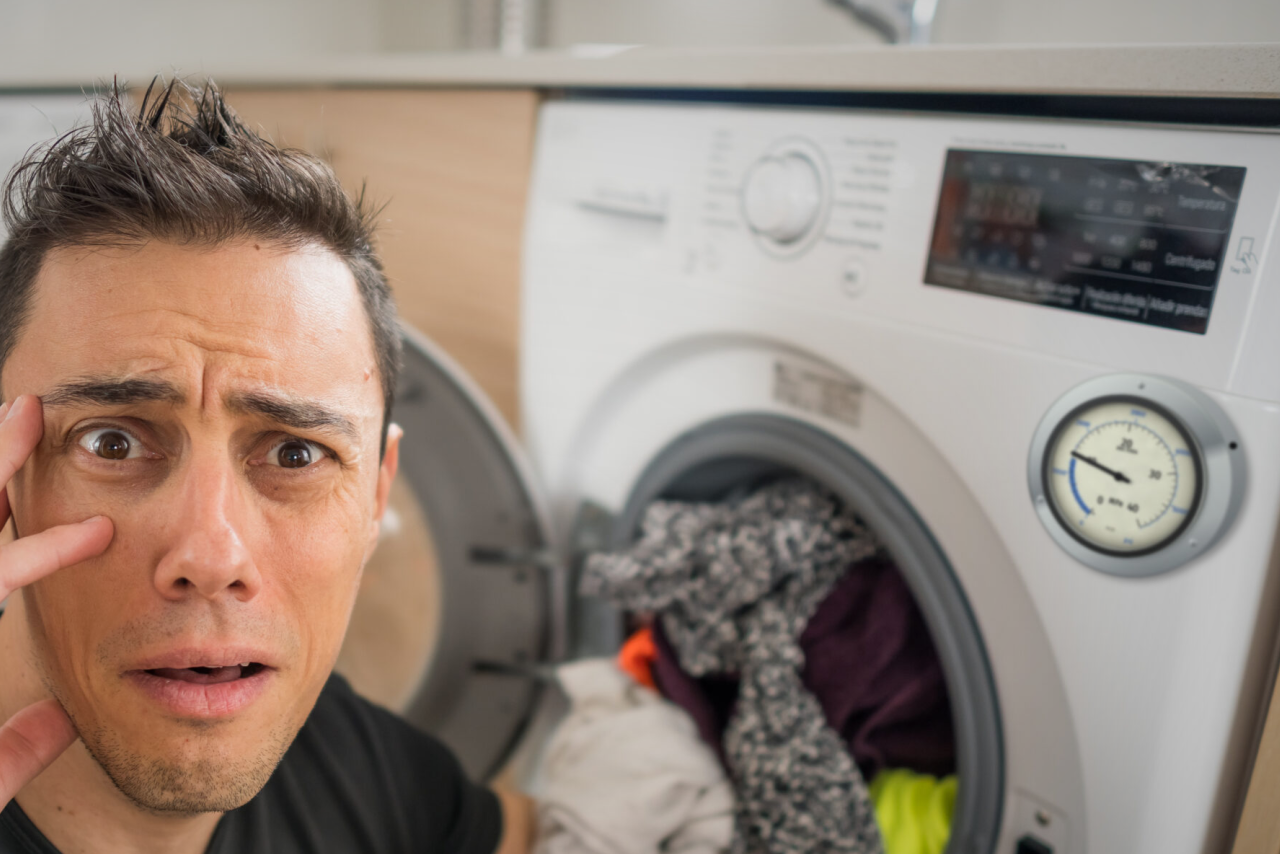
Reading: 10 MPa
